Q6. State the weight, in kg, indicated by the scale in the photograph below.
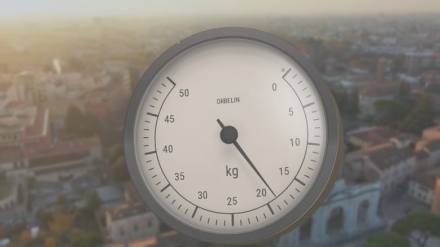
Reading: 18.5 kg
